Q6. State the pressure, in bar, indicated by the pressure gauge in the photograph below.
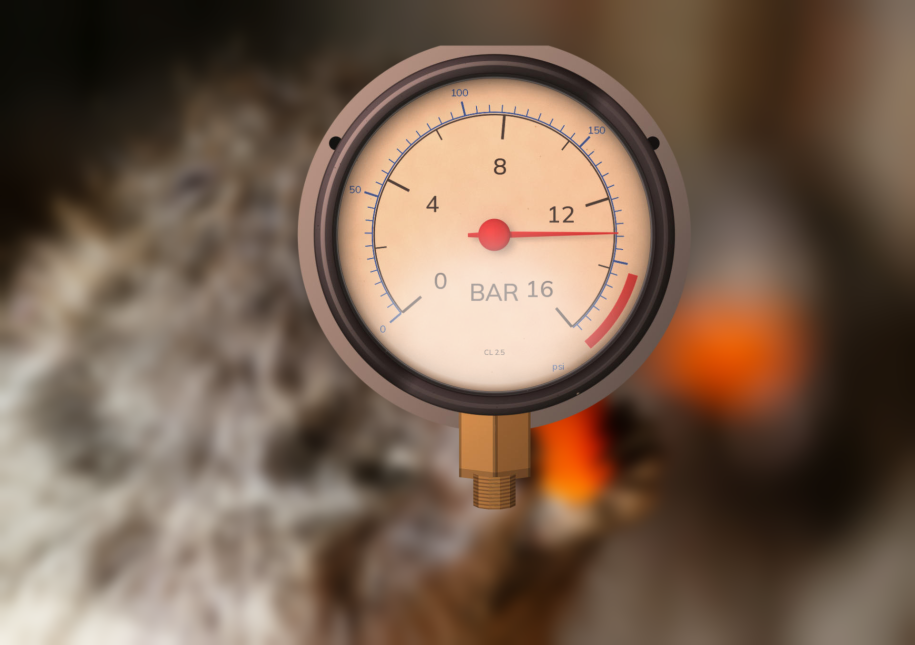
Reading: 13 bar
